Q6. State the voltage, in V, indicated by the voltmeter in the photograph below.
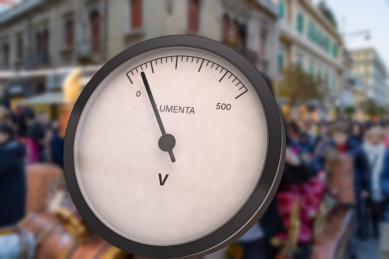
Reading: 60 V
